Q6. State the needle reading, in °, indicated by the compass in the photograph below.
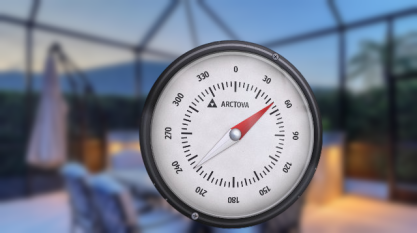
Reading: 50 °
